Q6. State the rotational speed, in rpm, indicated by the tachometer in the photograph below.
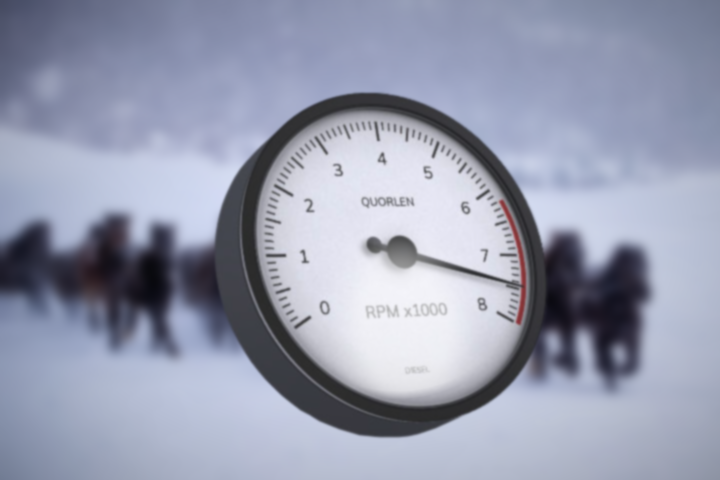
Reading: 7500 rpm
